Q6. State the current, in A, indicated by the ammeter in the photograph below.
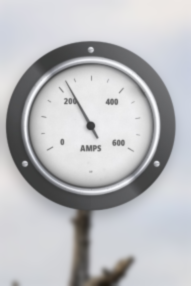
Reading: 225 A
